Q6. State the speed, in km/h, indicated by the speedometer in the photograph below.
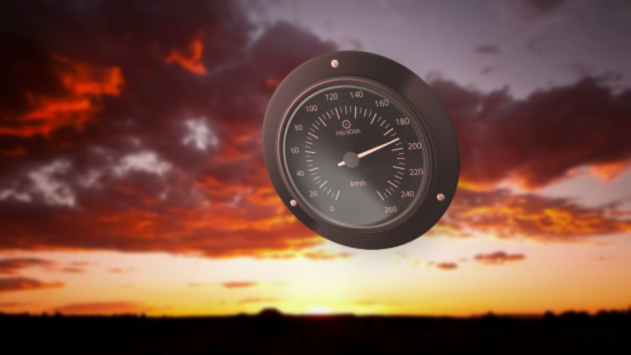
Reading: 190 km/h
